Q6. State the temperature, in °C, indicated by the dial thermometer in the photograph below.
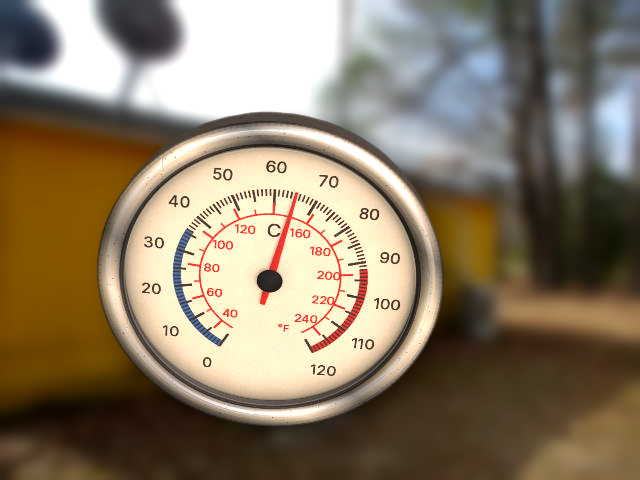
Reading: 65 °C
